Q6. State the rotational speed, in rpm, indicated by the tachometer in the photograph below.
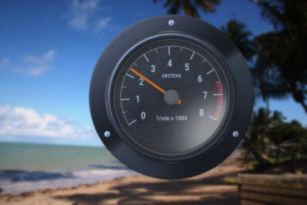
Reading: 2250 rpm
